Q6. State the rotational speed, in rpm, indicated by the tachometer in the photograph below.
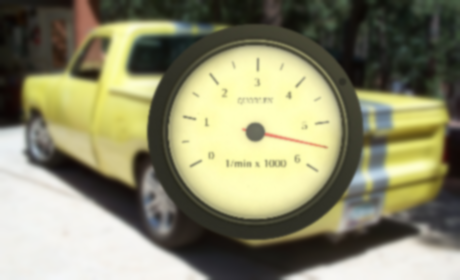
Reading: 5500 rpm
